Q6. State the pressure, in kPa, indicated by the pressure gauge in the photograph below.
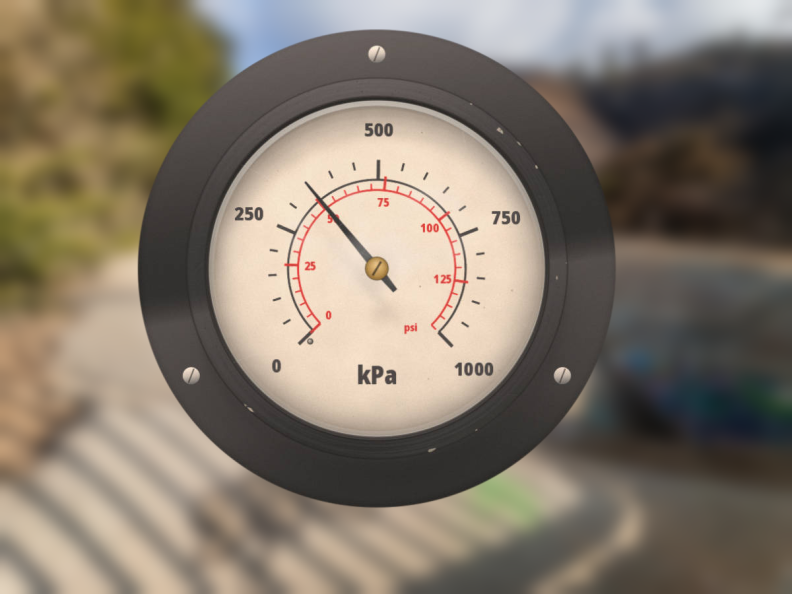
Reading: 350 kPa
